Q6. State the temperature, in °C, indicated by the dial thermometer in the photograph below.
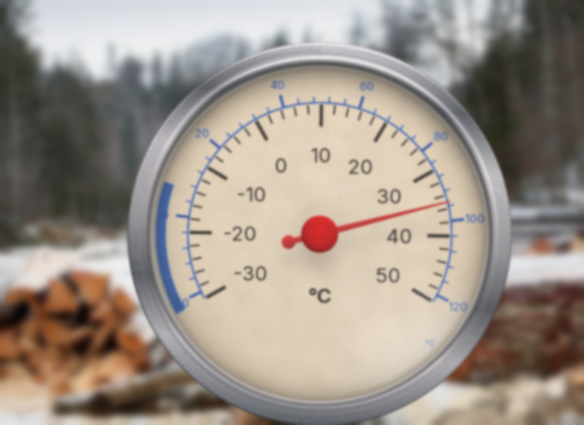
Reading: 35 °C
